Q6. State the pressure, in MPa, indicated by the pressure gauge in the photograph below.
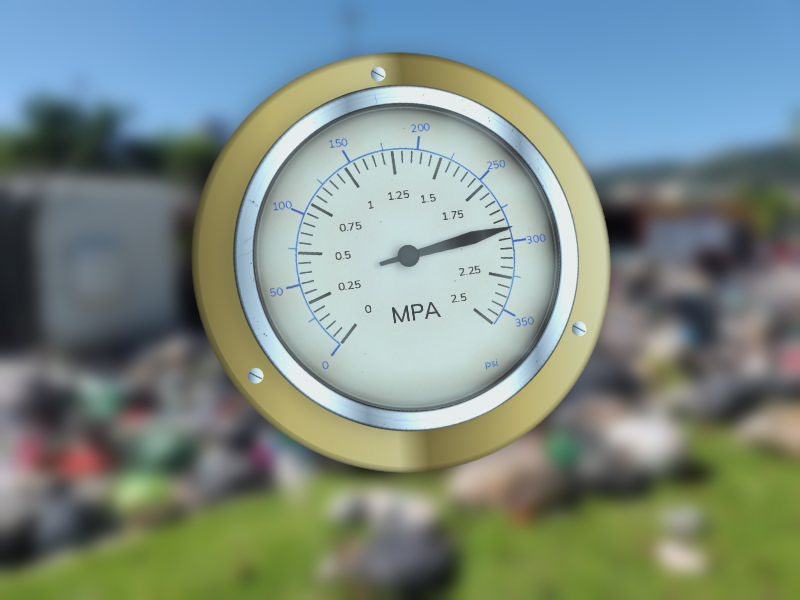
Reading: 2 MPa
